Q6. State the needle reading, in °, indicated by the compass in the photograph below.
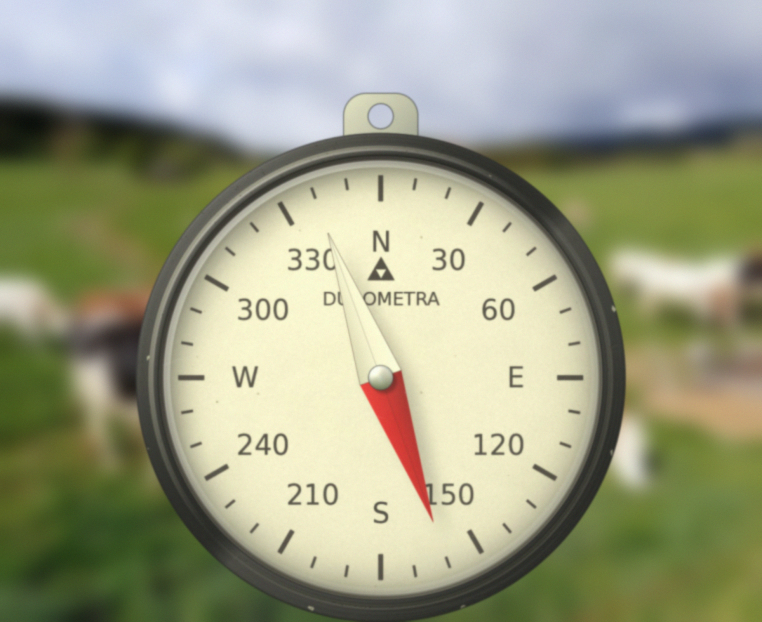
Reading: 160 °
